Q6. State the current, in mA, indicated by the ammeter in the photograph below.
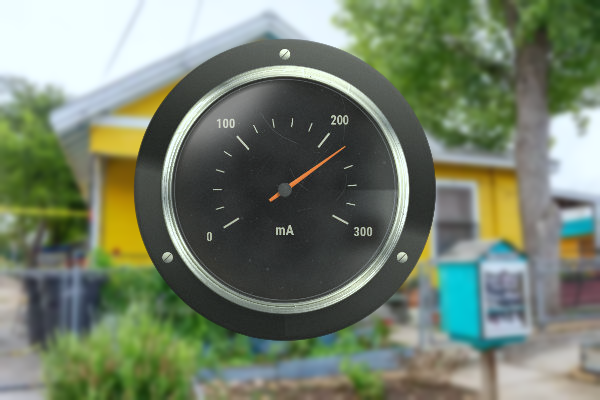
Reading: 220 mA
